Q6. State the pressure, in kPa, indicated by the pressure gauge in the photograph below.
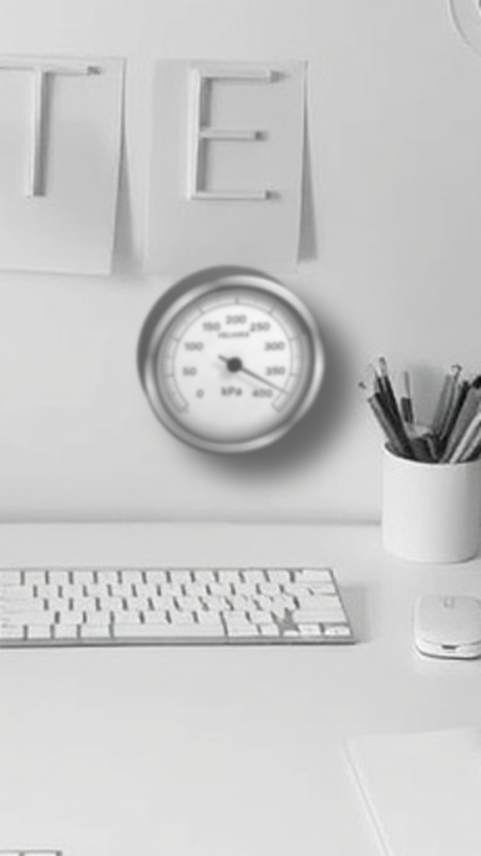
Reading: 375 kPa
